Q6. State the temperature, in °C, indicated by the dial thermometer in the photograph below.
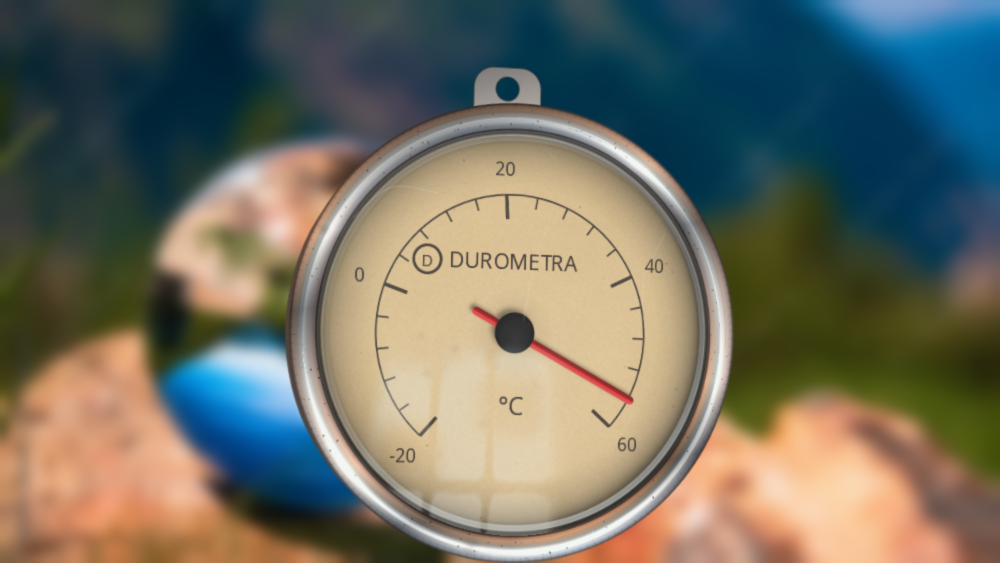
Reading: 56 °C
